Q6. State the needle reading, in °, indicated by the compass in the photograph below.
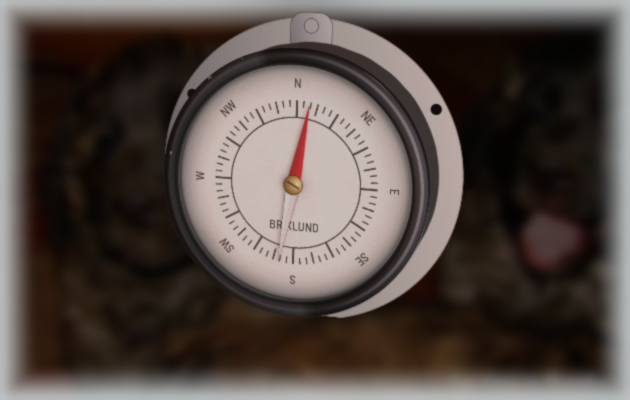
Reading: 10 °
